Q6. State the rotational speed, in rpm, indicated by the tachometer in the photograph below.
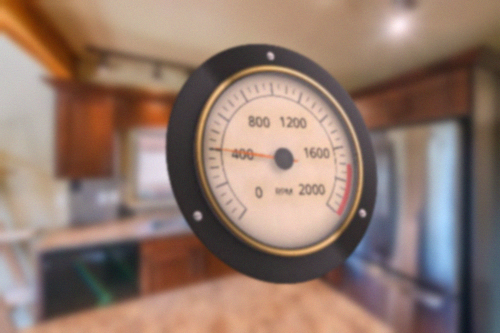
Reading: 400 rpm
